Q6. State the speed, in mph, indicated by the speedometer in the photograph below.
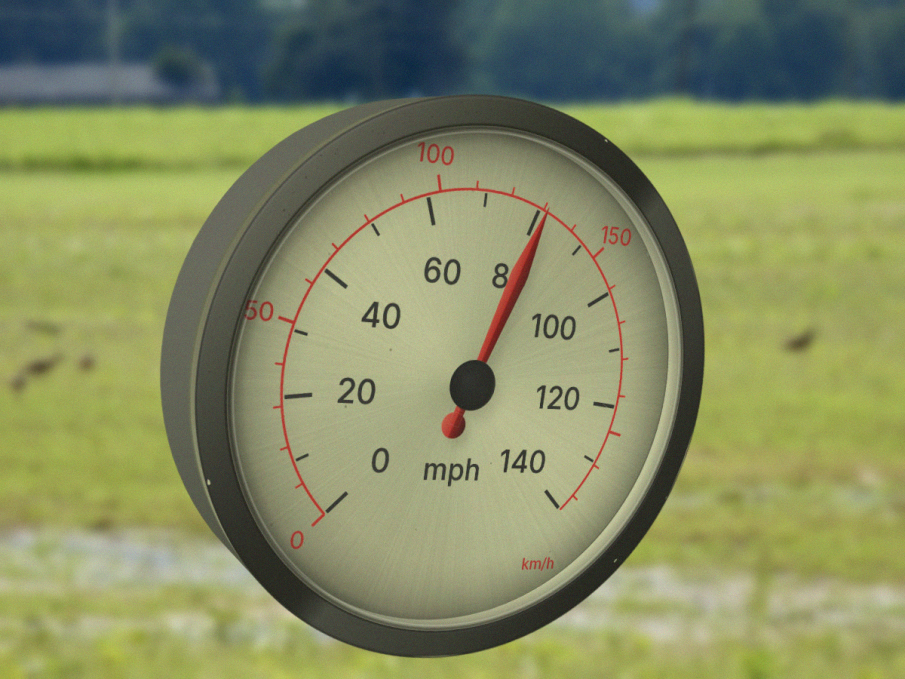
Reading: 80 mph
